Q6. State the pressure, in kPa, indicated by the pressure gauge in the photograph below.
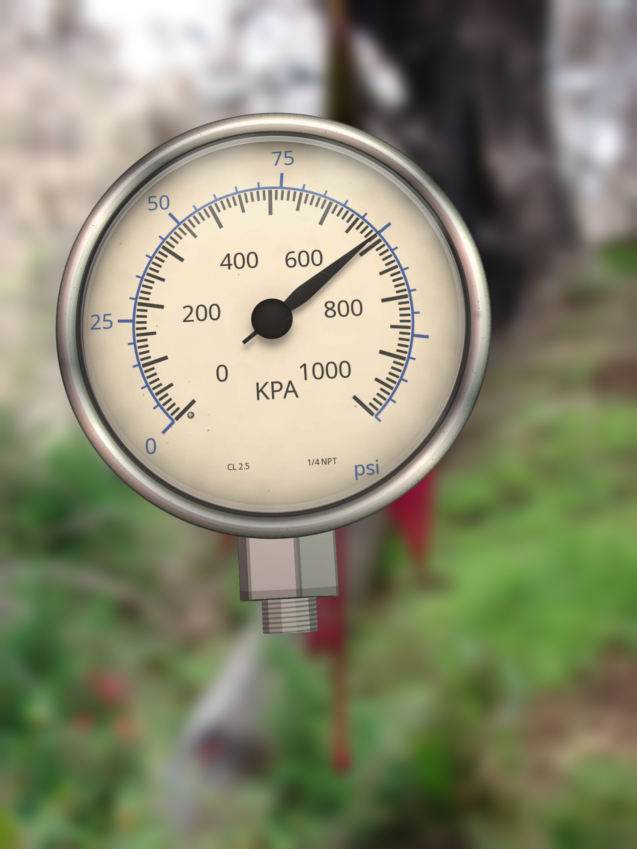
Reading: 690 kPa
